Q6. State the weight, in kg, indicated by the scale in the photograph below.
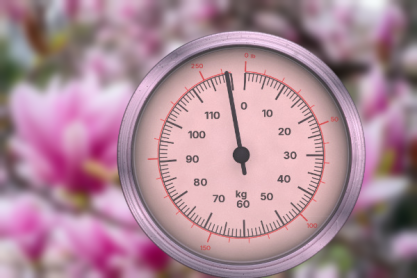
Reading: 119 kg
